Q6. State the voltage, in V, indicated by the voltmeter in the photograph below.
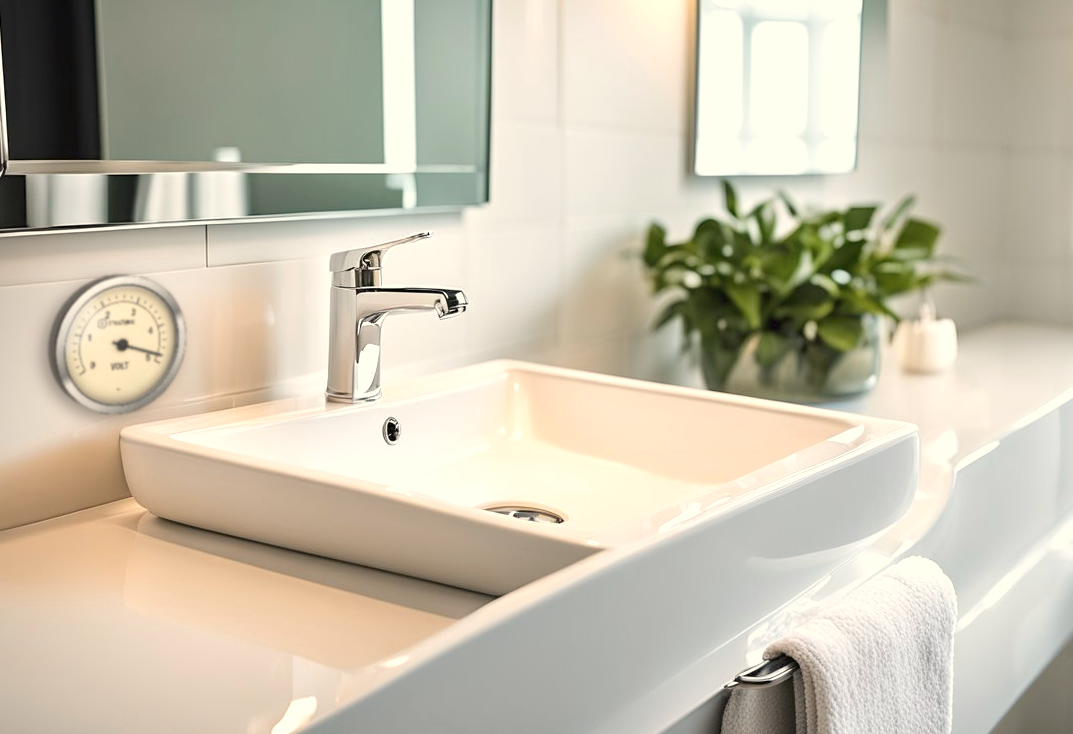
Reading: 4.8 V
